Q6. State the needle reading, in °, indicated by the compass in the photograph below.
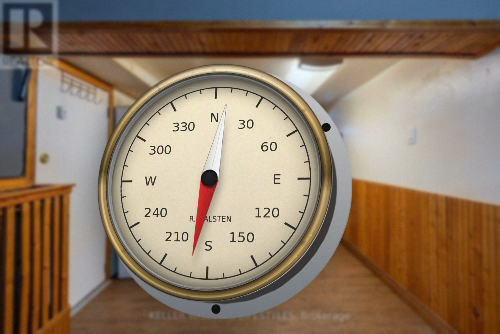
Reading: 190 °
